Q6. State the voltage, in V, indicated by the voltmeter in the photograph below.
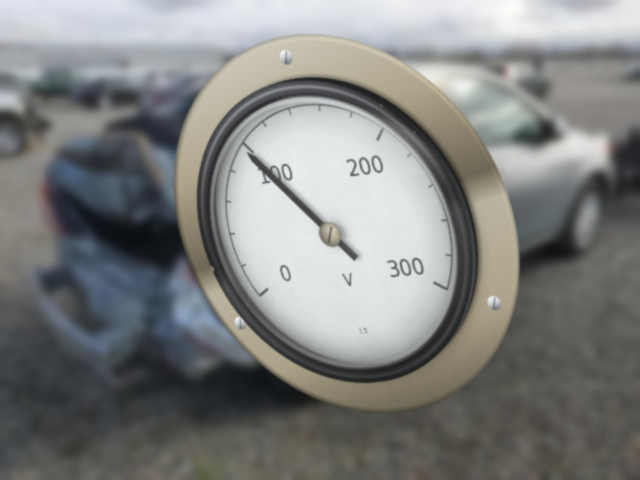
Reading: 100 V
